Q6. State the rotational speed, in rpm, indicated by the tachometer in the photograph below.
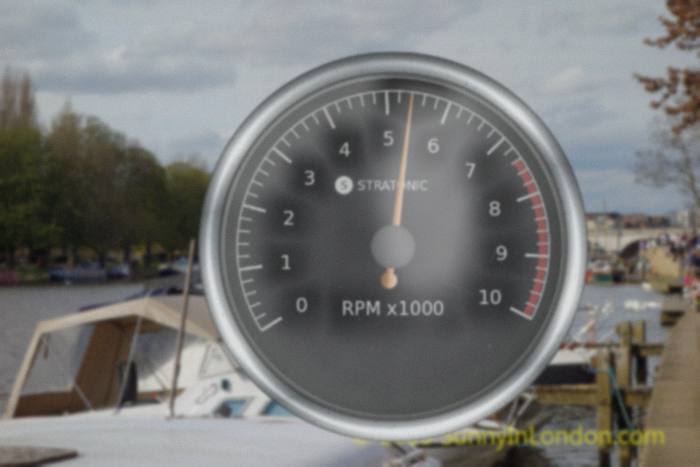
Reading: 5400 rpm
